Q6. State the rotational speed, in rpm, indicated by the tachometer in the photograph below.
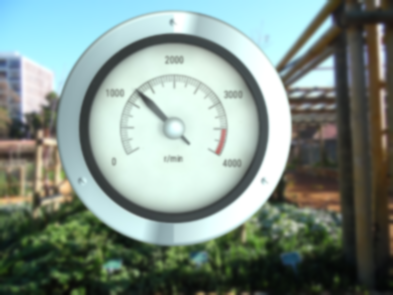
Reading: 1250 rpm
